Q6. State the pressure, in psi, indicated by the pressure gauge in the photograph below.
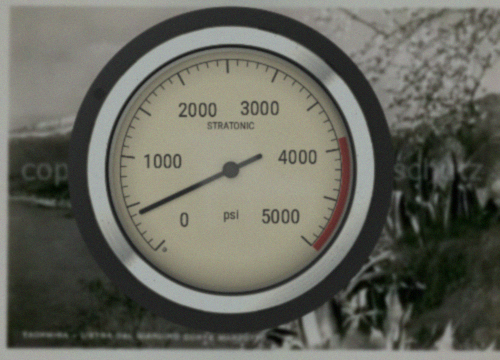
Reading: 400 psi
